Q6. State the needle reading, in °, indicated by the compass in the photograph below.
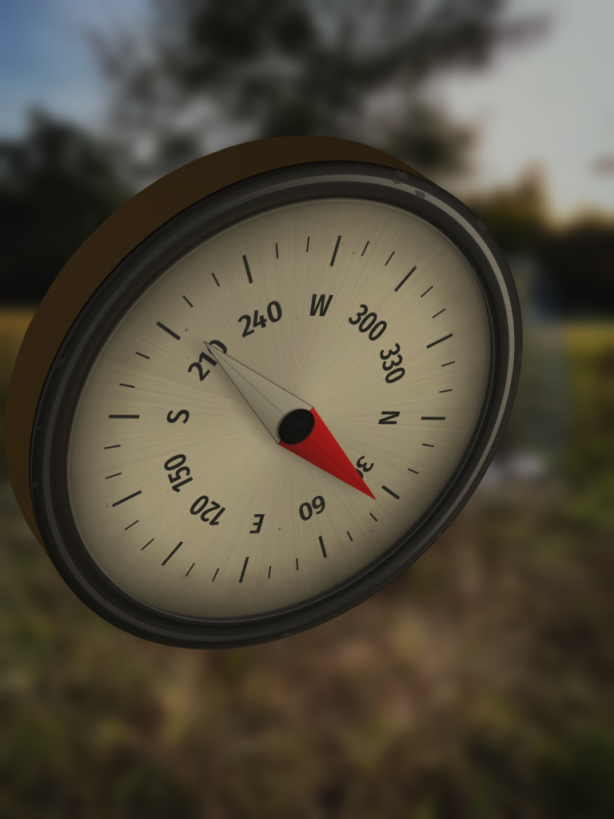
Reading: 35 °
